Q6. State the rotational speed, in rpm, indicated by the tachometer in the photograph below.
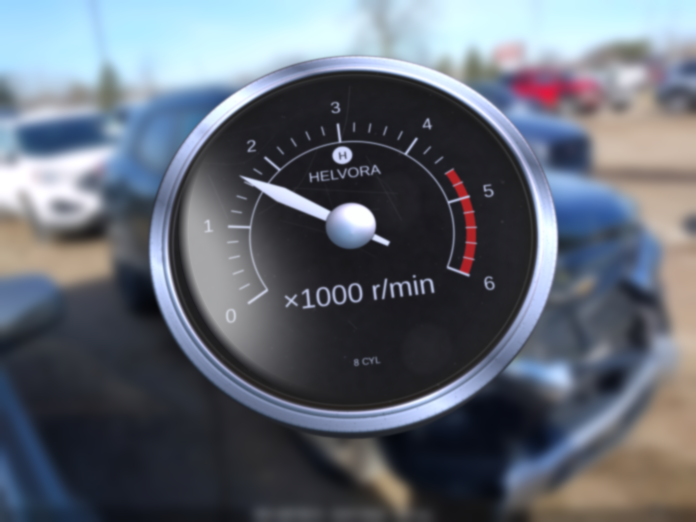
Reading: 1600 rpm
